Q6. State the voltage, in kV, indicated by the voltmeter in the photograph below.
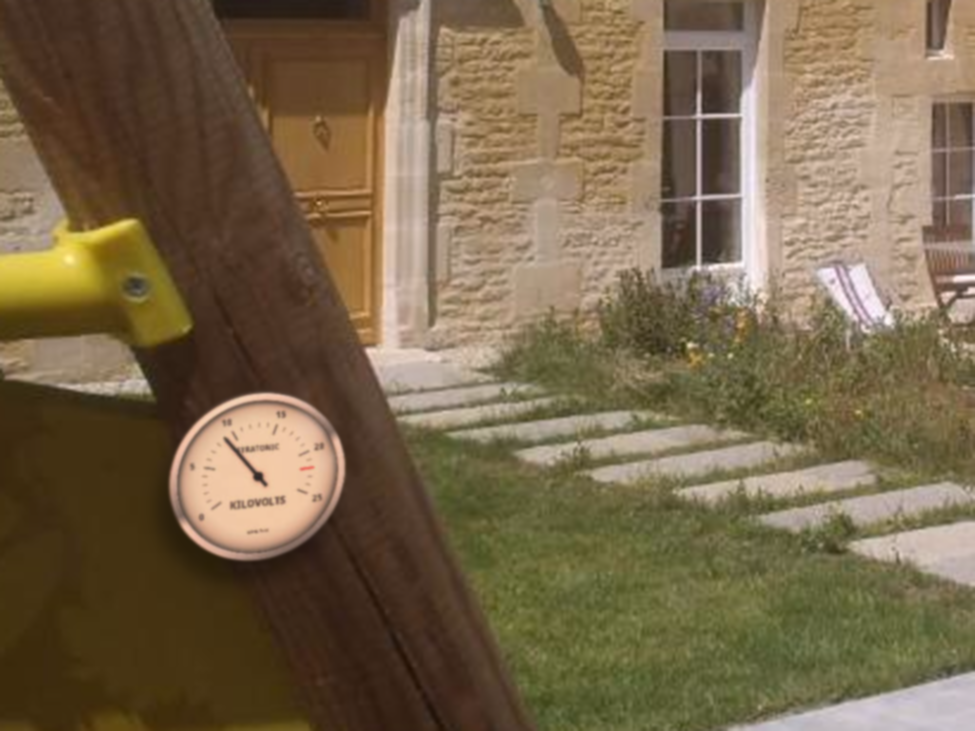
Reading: 9 kV
